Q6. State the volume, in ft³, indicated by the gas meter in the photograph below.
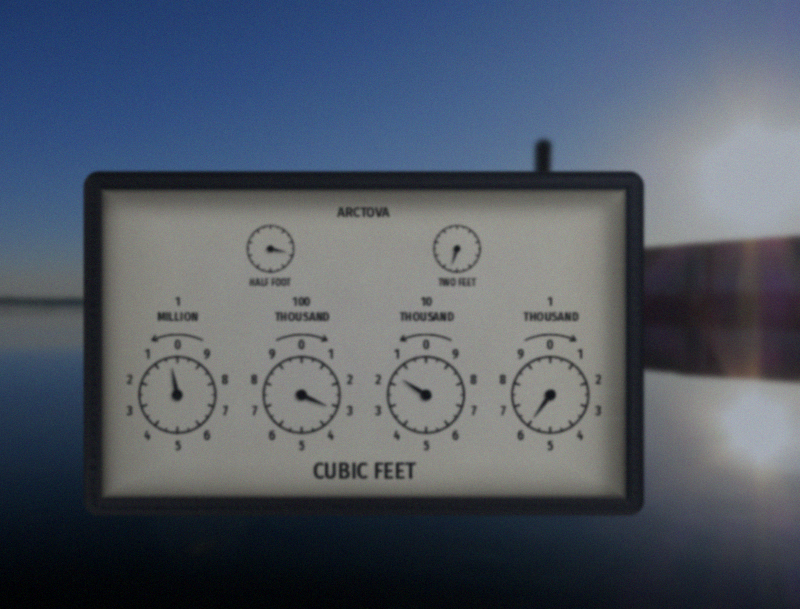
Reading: 31600 ft³
